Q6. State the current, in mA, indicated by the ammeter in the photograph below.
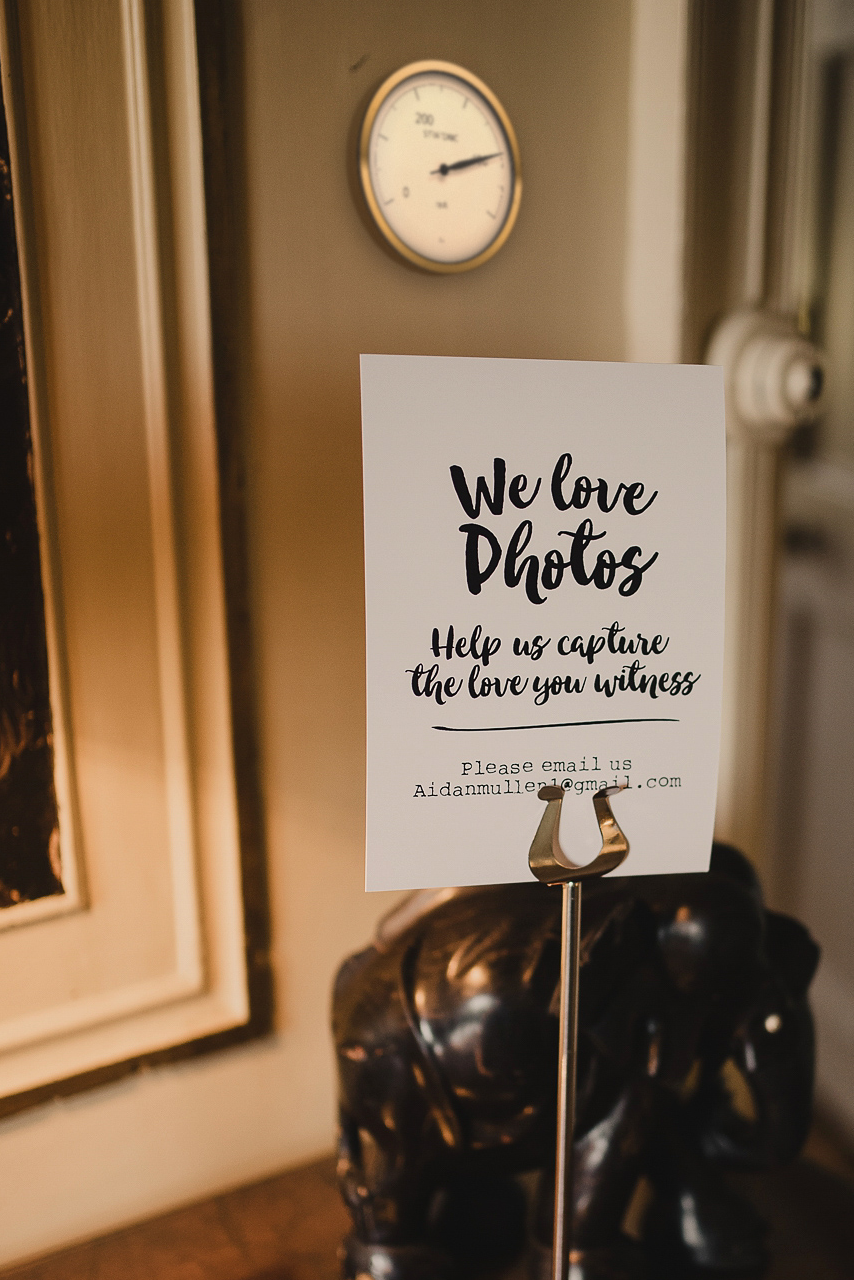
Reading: 400 mA
